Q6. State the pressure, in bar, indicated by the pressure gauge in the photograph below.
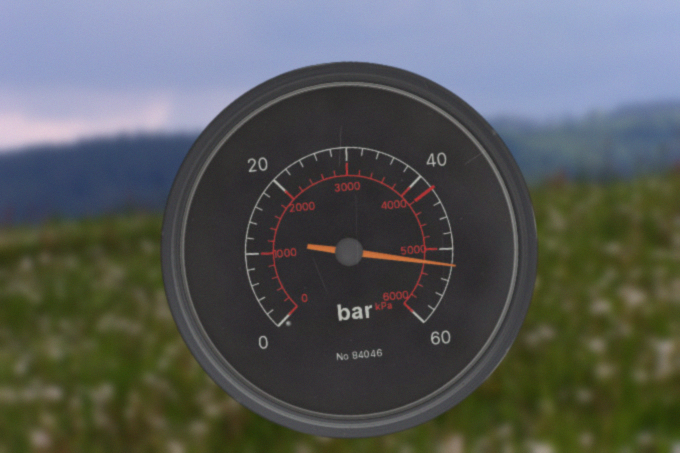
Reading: 52 bar
